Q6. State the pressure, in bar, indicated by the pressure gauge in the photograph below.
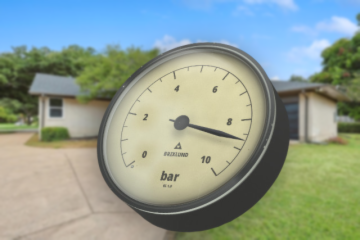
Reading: 8.75 bar
